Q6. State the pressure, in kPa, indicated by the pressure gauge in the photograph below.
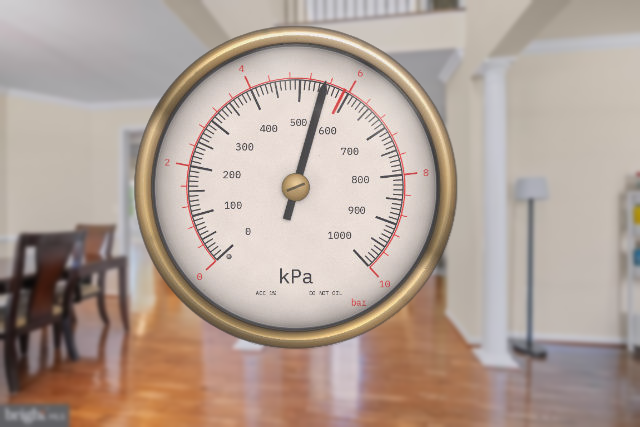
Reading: 550 kPa
